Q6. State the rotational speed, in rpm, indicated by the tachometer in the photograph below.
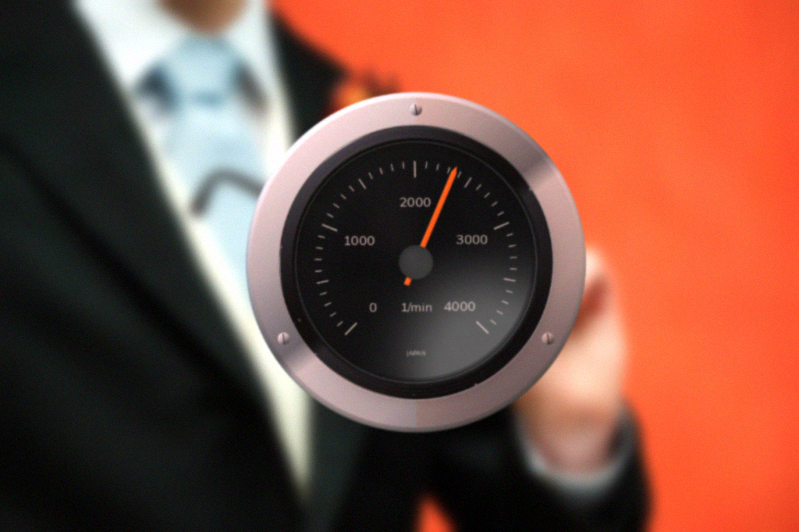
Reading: 2350 rpm
